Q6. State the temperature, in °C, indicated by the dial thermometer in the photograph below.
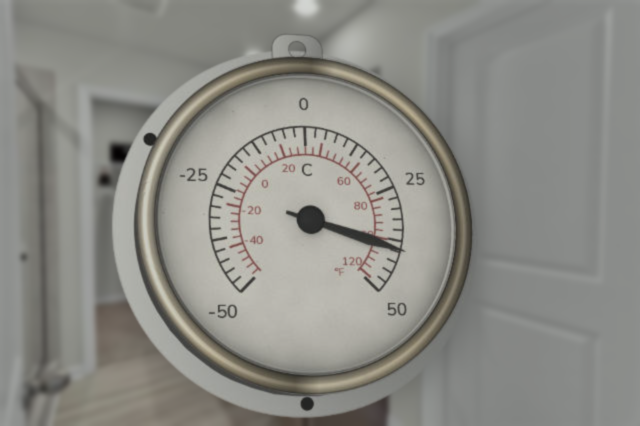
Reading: 40 °C
